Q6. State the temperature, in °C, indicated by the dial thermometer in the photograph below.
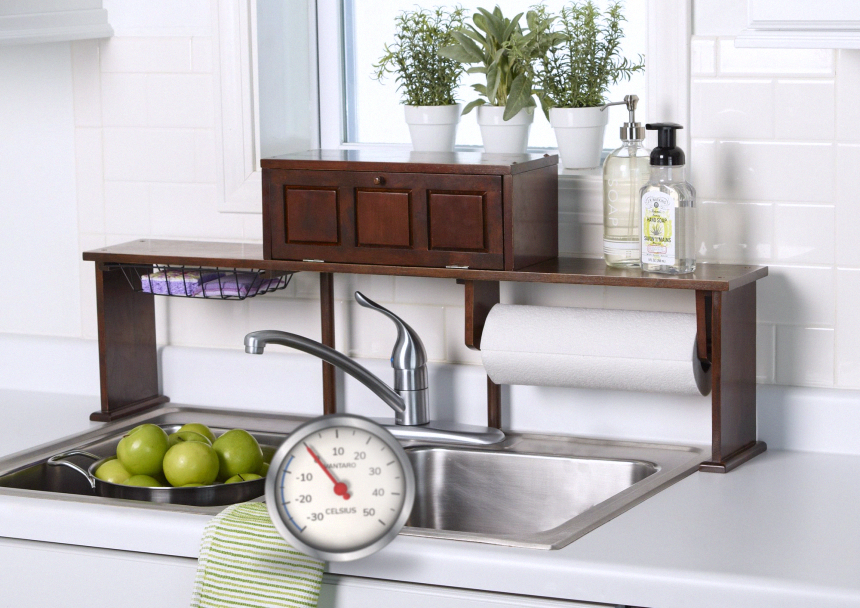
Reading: 0 °C
